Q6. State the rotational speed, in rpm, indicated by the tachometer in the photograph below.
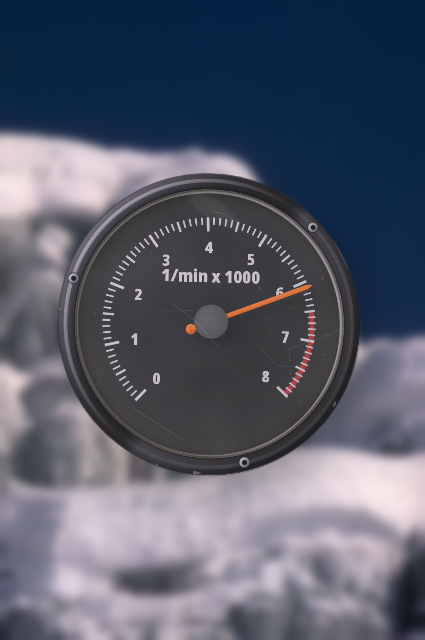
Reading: 6100 rpm
